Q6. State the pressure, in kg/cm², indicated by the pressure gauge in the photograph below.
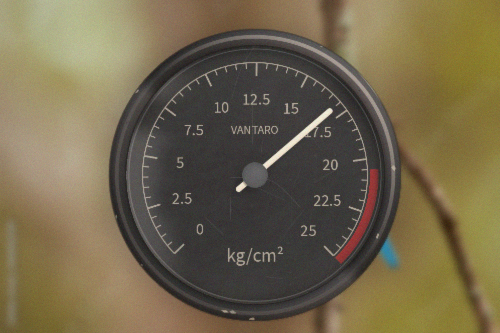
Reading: 17 kg/cm²
